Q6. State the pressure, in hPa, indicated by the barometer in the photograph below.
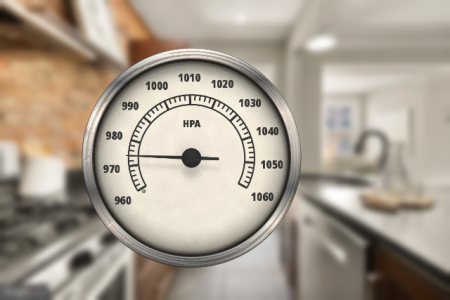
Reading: 974 hPa
